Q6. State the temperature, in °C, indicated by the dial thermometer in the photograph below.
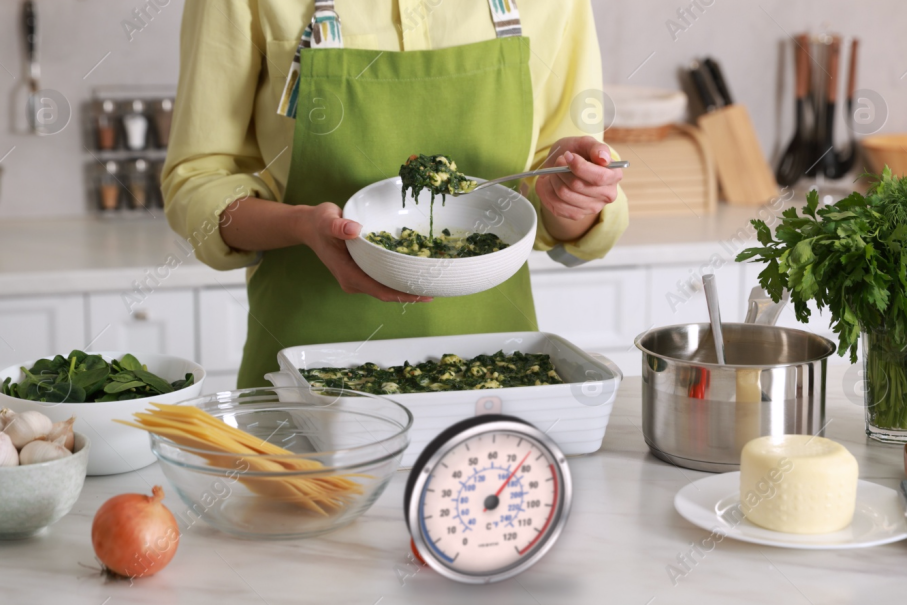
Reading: 75 °C
